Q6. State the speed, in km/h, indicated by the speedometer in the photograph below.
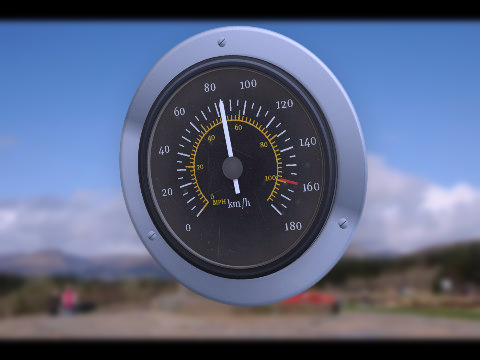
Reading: 85 km/h
